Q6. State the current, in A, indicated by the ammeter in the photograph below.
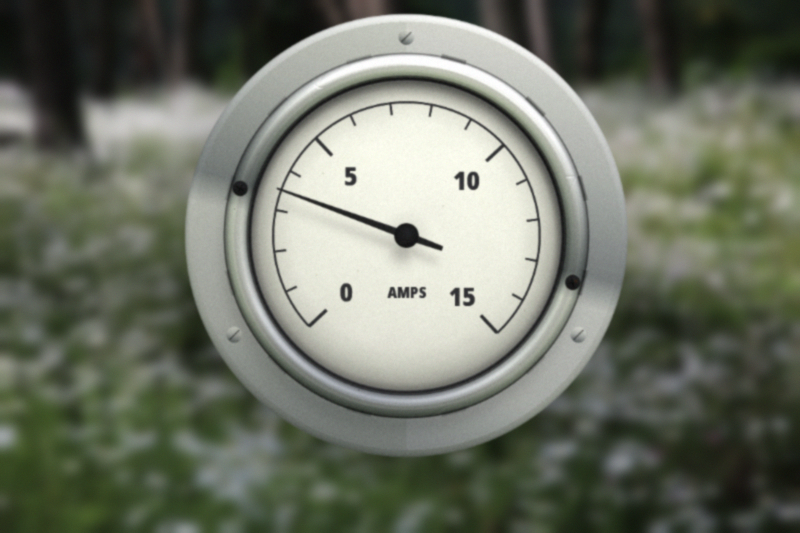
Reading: 3.5 A
